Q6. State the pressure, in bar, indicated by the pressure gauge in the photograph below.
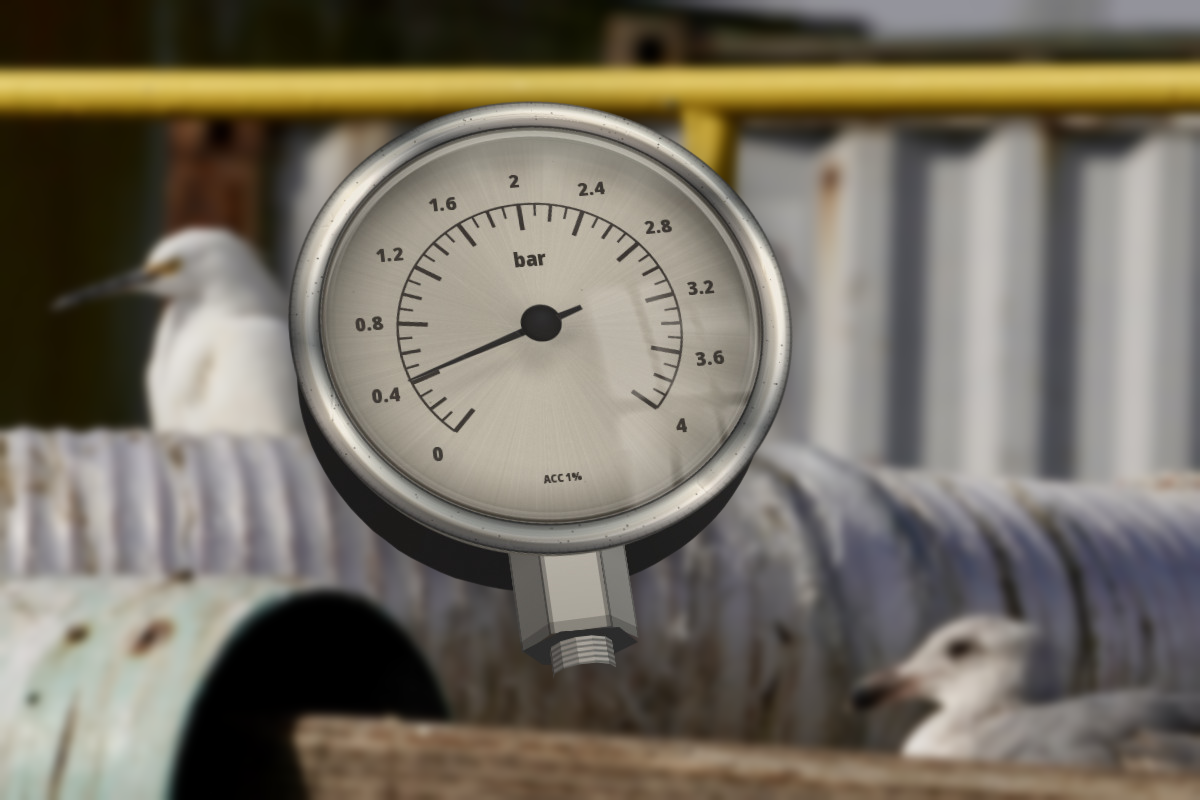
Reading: 0.4 bar
